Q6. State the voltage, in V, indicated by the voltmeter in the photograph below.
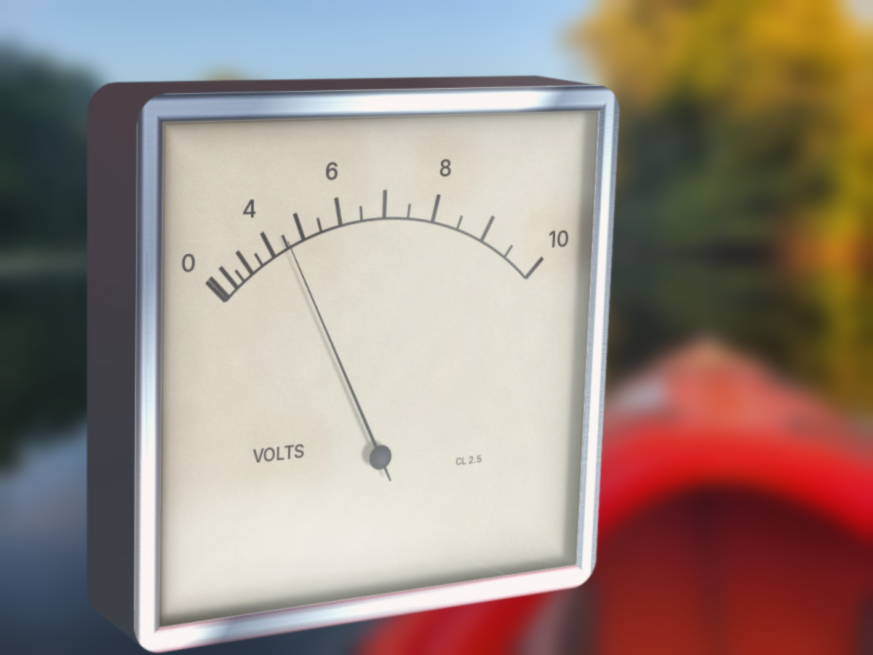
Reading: 4.5 V
